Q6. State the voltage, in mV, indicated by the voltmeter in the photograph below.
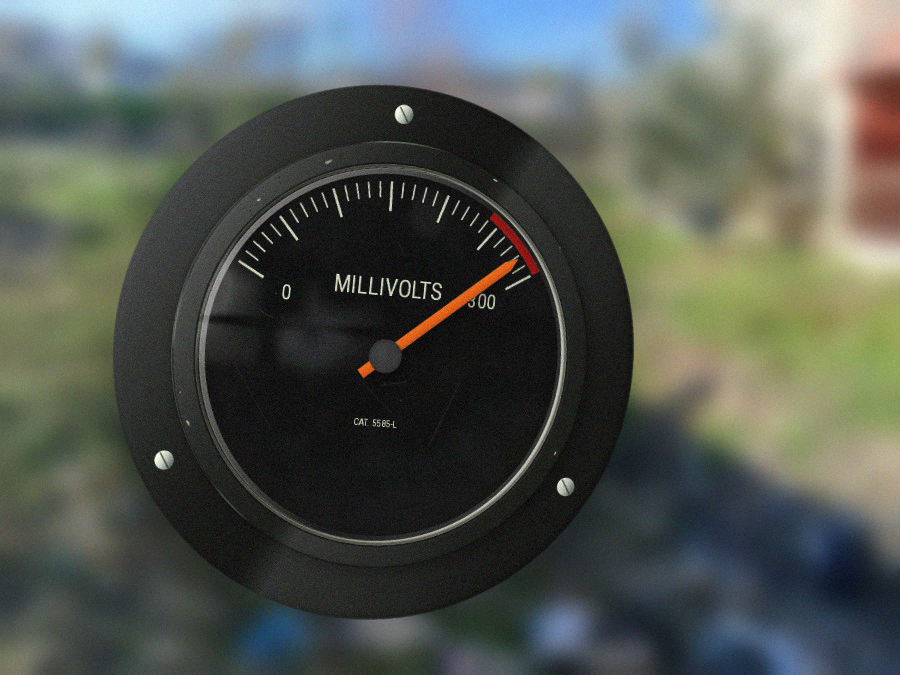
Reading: 280 mV
